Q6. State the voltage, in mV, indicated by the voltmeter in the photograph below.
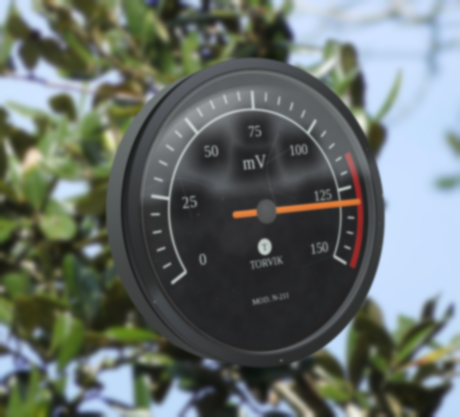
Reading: 130 mV
